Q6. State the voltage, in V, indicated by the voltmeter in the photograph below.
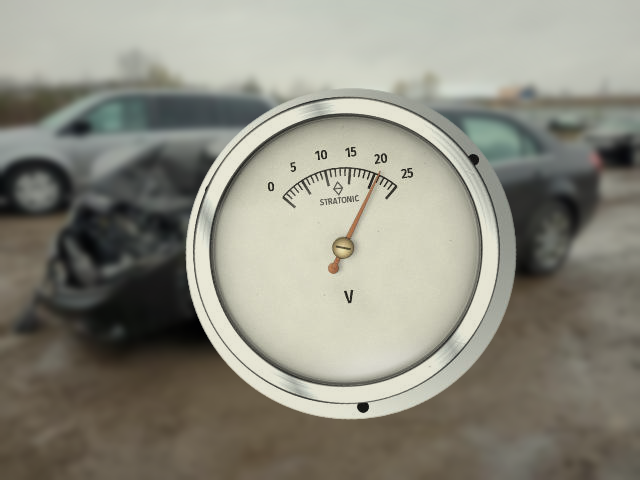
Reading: 21 V
